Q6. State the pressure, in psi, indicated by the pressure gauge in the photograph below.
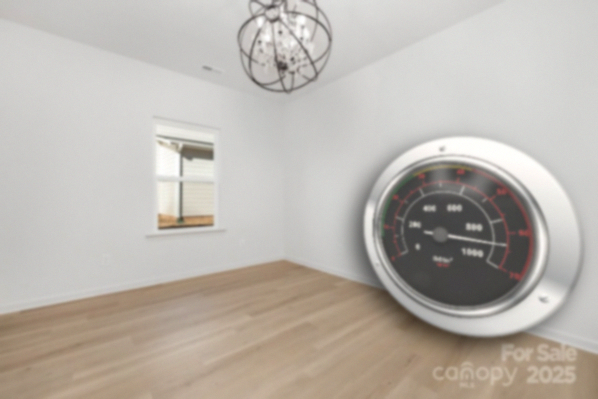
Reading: 900 psi
